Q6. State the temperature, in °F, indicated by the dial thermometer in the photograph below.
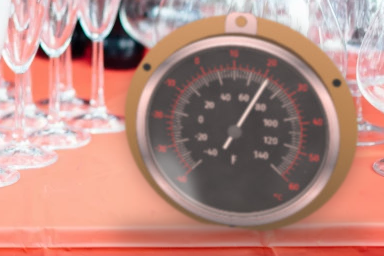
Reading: 70 °F
